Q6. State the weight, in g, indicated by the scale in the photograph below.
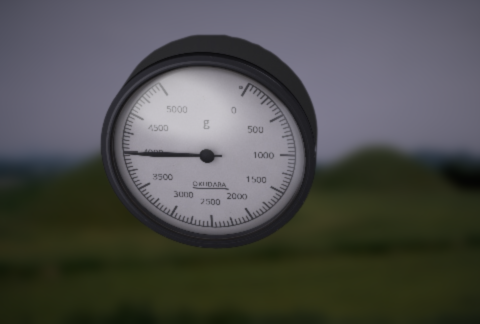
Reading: 4000 g
